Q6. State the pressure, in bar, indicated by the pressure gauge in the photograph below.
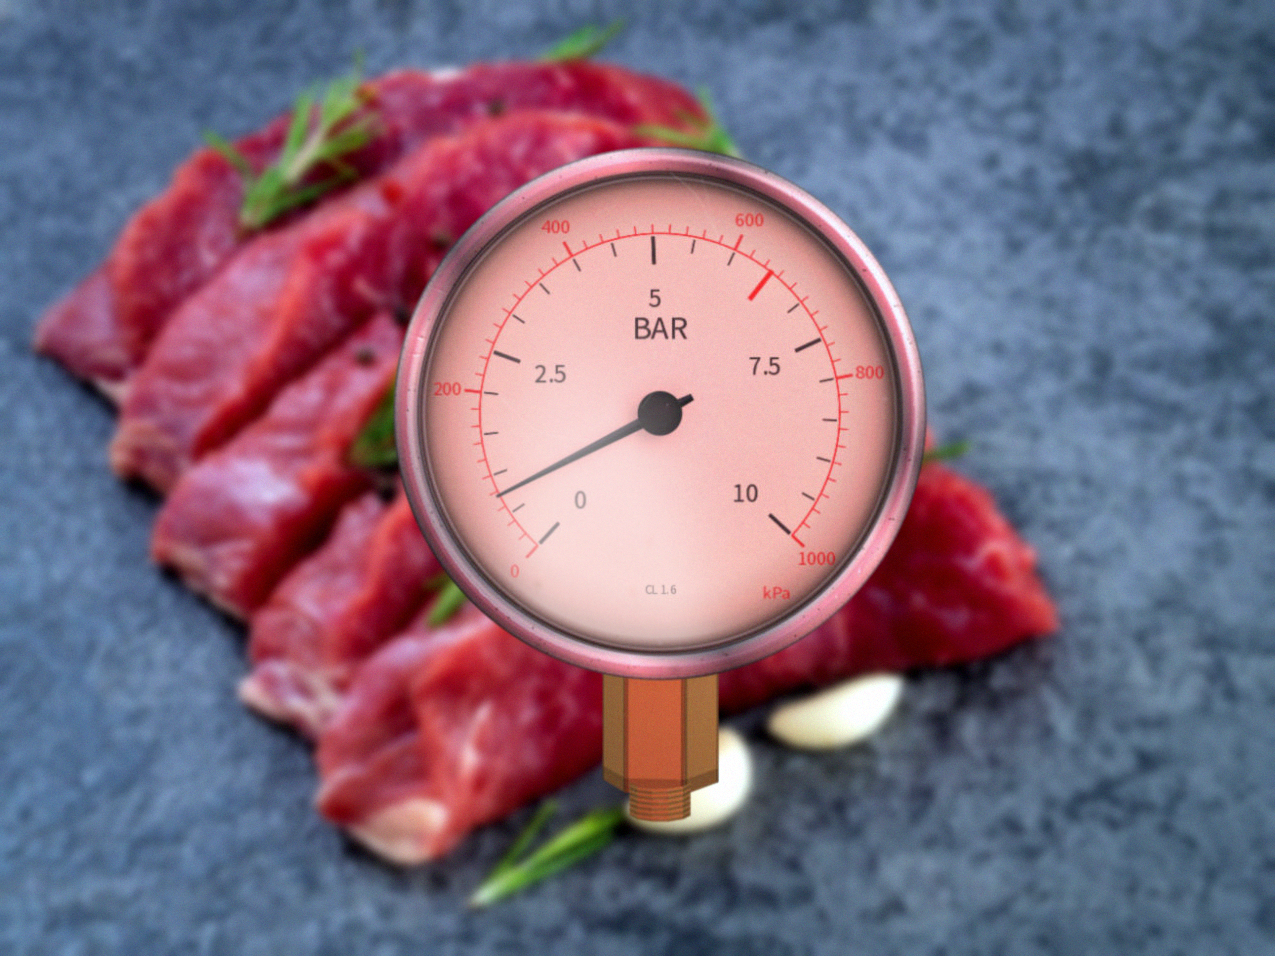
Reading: 0.75 bar
